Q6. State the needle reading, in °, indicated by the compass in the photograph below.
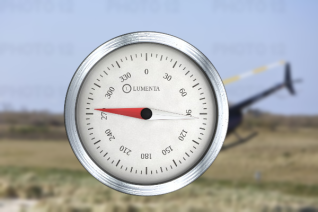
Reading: 275 °
